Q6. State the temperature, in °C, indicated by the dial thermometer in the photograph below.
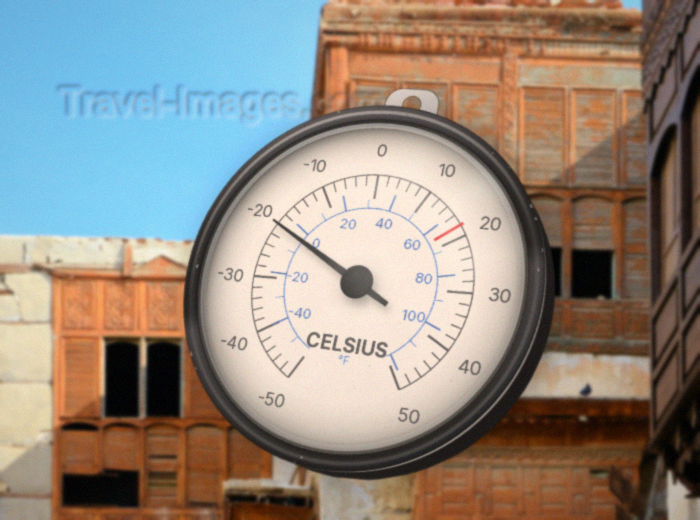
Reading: -20 °C
